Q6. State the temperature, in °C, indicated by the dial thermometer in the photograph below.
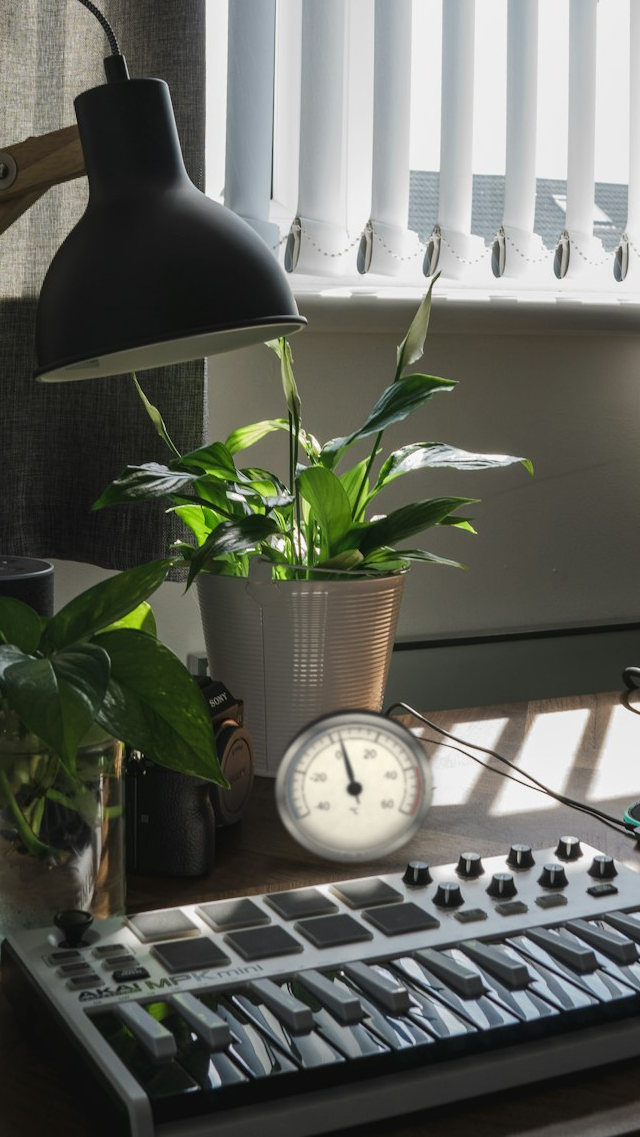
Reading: 4 °C
